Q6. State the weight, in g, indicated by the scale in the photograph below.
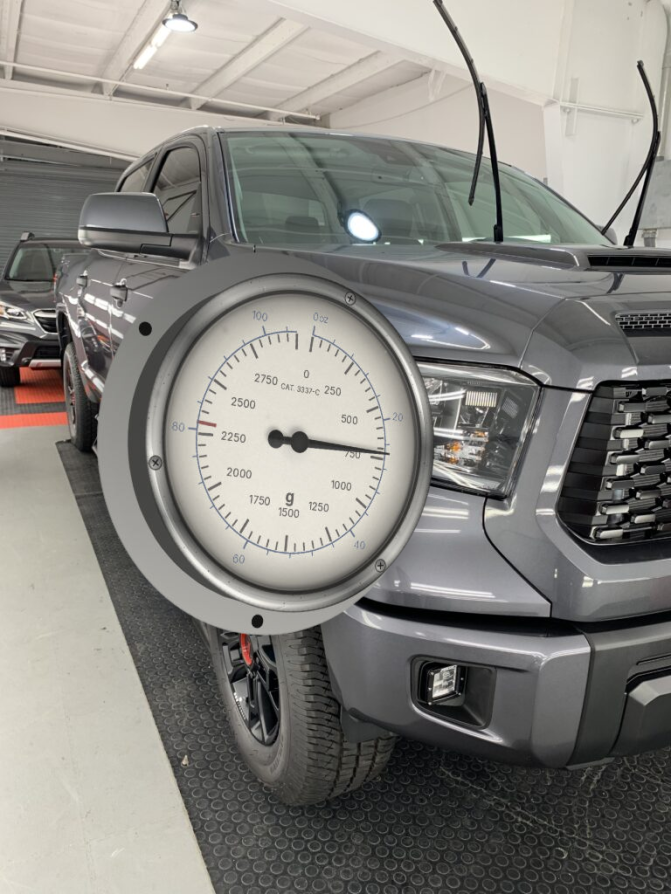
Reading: 725 g
